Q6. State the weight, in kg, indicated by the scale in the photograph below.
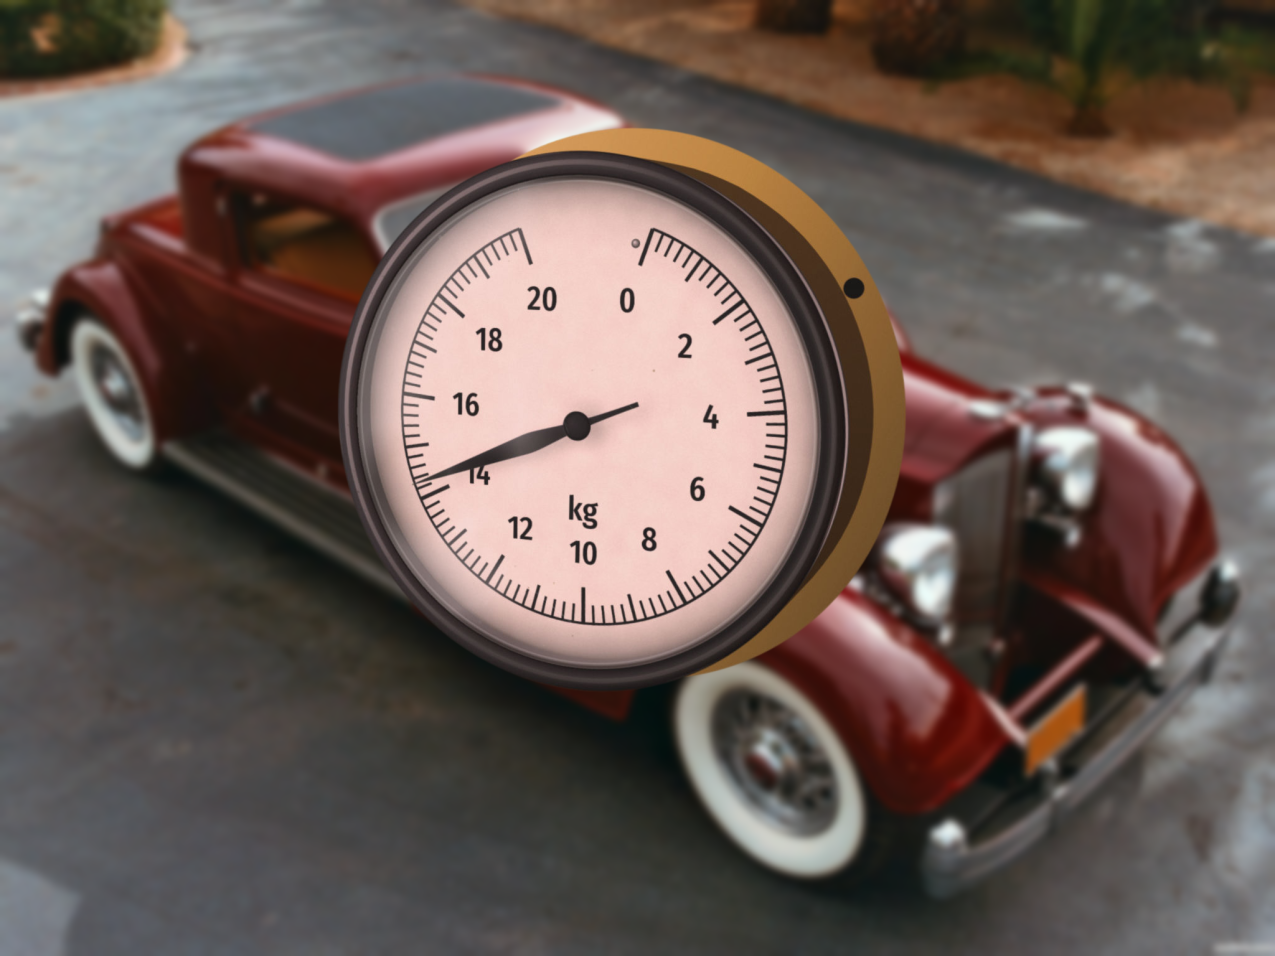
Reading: 14.3 kg
